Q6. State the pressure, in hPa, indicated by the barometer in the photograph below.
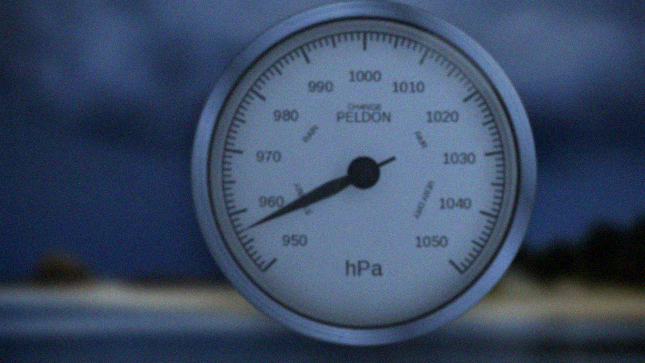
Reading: 957 hPa
